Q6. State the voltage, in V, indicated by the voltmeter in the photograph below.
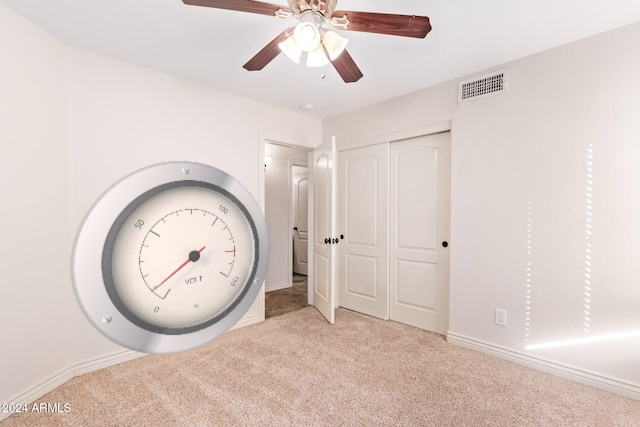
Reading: 10 V
